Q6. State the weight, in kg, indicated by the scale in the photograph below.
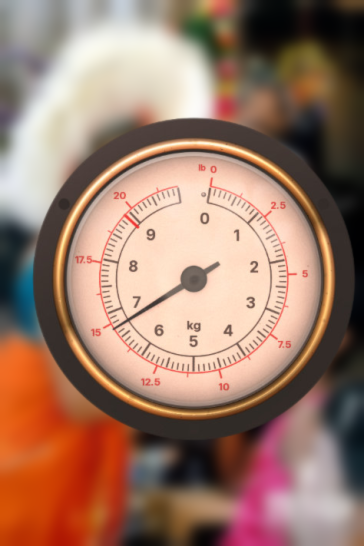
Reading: 6.7 kg
